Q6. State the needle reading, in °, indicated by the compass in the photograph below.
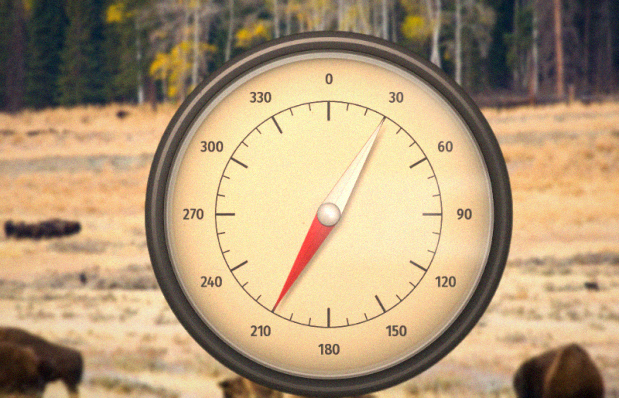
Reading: 210 °
